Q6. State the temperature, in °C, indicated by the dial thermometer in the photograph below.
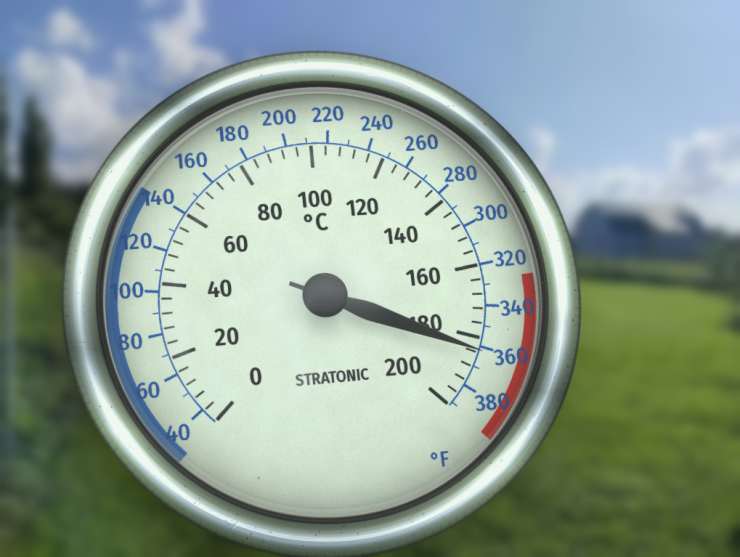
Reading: 184 °C
